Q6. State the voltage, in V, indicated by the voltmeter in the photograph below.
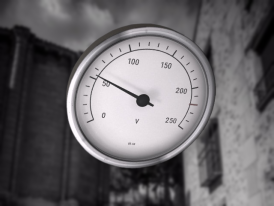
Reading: 55 V
